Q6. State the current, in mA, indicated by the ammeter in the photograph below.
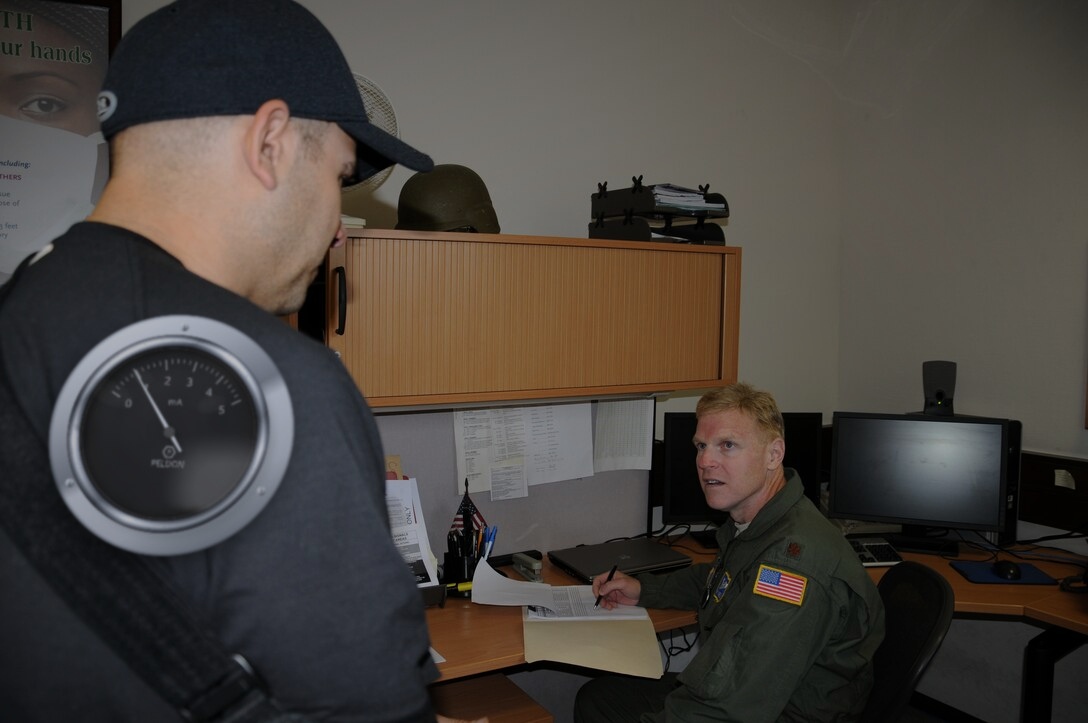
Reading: 1 mA
